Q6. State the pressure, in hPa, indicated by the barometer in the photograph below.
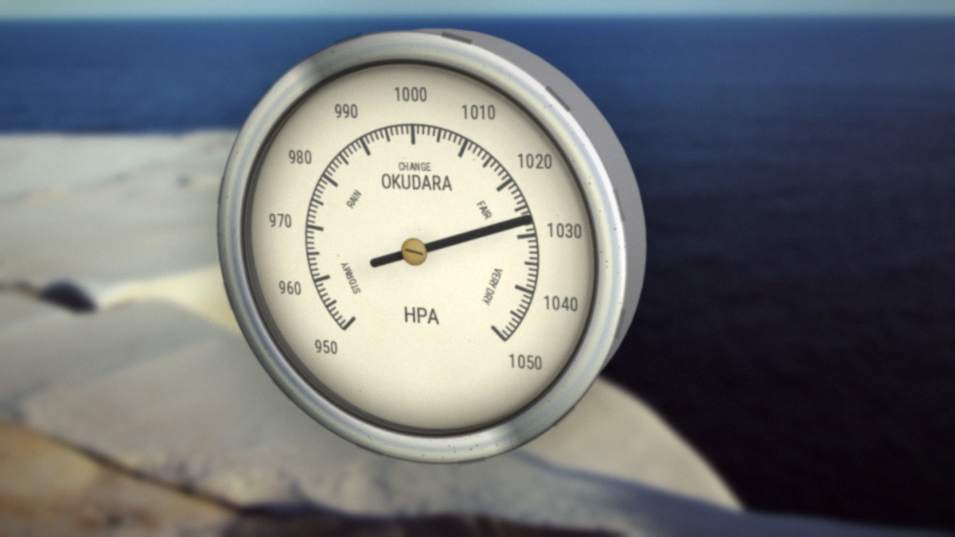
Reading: 1027 hPa
